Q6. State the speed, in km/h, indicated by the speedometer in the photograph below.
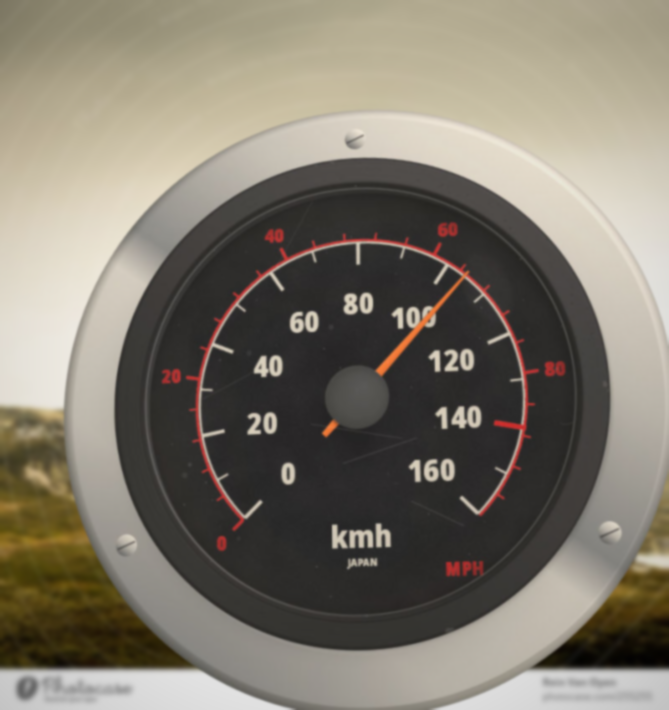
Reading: 105 km/h
